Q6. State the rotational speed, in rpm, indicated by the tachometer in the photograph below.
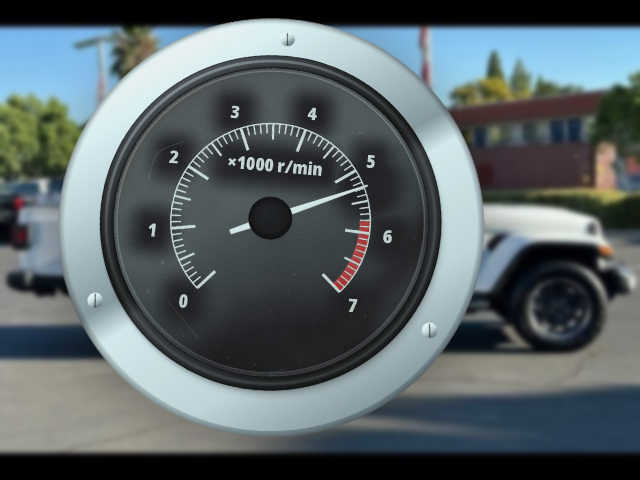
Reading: 5300 rpm
